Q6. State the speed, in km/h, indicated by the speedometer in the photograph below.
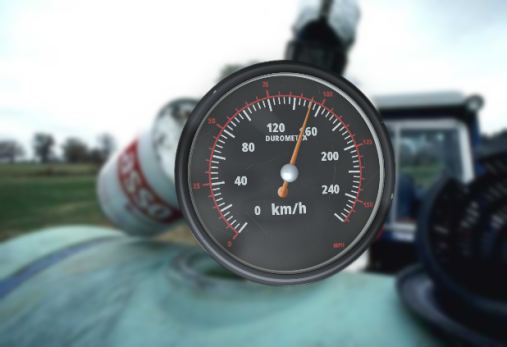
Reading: 152 km/h
